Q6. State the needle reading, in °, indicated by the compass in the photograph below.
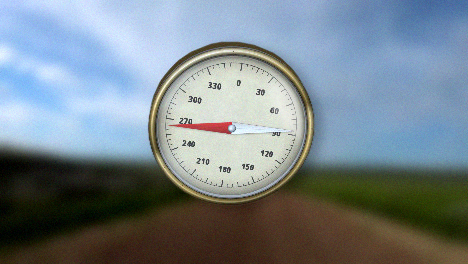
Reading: 265 °
